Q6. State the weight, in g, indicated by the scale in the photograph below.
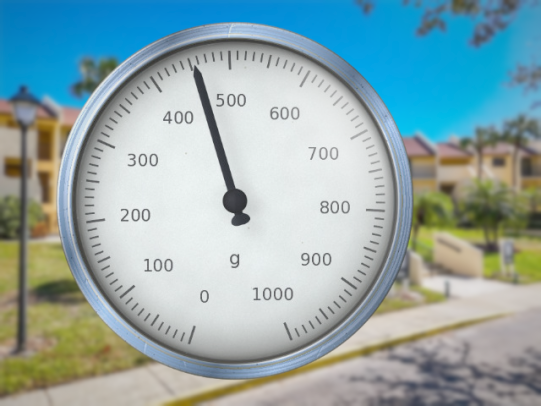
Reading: 455 g
